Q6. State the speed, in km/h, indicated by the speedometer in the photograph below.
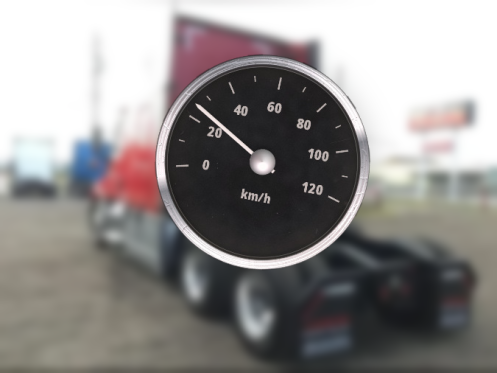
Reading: 25 km/h
